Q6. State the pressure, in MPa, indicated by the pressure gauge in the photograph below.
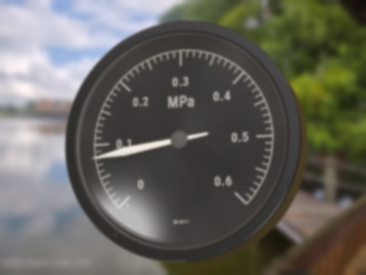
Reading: 0.08 MPa
